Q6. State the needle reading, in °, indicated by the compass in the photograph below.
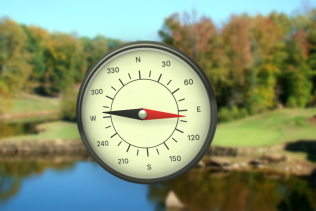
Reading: 97.5 °
